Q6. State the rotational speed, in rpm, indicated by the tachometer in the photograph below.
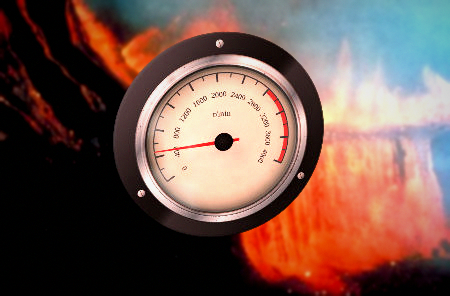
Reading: 500 rpm
